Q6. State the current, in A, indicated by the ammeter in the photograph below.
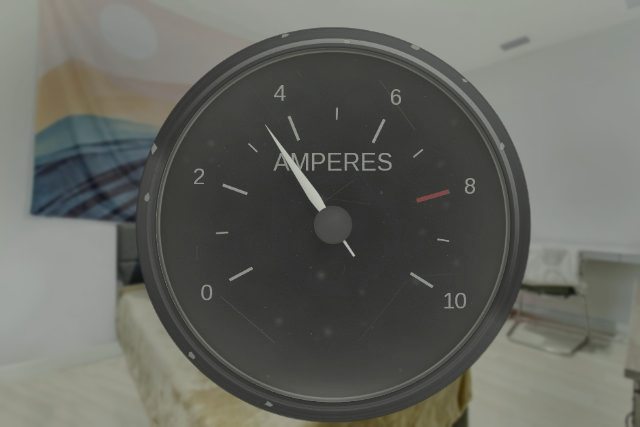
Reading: 3.5 A
